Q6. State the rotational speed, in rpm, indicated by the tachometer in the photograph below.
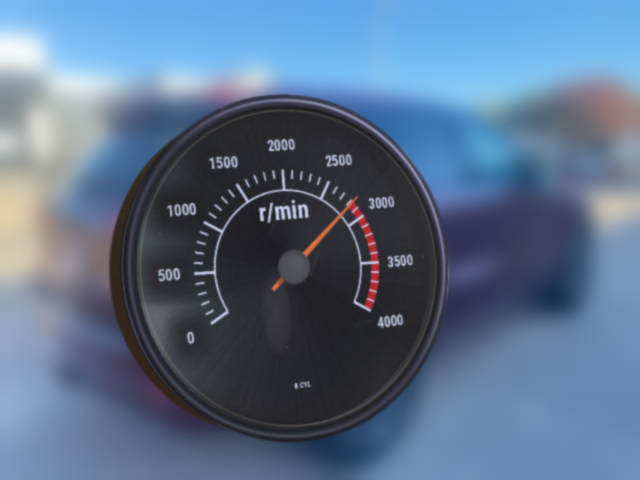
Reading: 2800 rpm
